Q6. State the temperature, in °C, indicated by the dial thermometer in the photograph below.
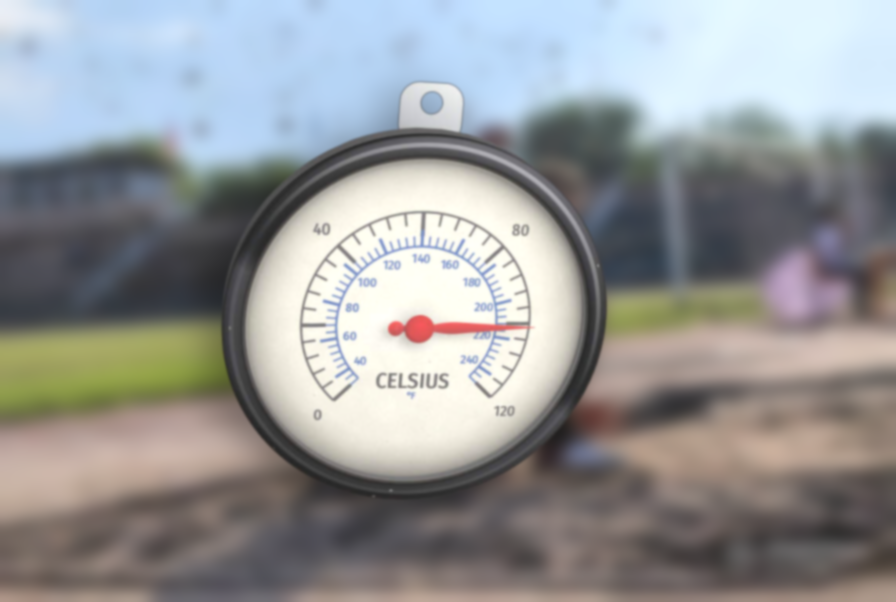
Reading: 100 °C
